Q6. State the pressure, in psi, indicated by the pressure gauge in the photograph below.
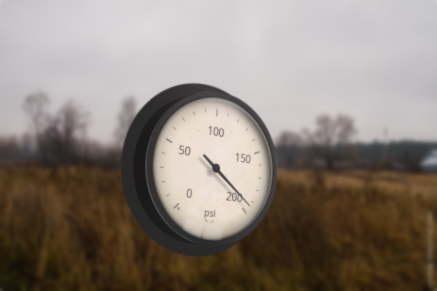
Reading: 195 psi
